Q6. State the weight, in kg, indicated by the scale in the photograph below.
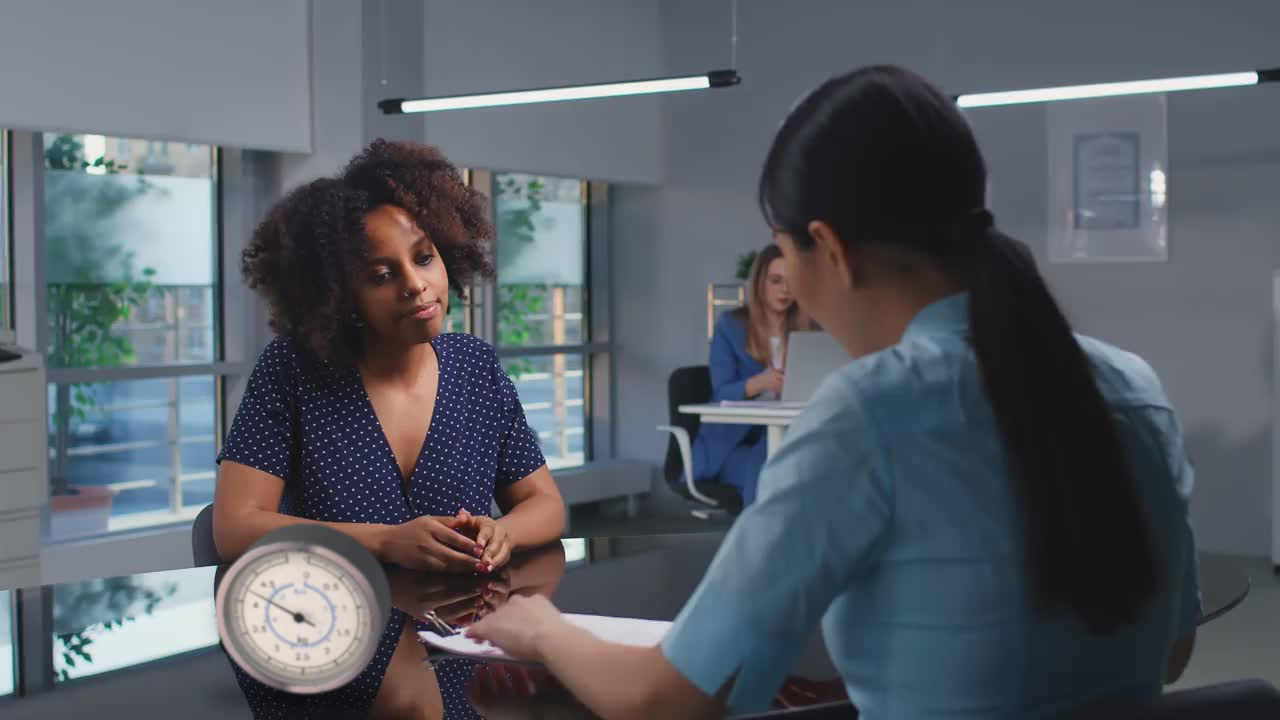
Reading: 4.25 kg
